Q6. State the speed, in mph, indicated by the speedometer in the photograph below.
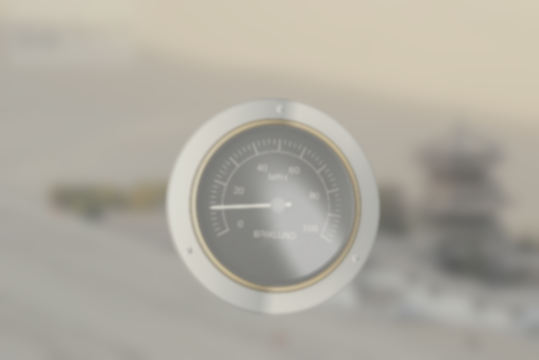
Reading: 10 mph
